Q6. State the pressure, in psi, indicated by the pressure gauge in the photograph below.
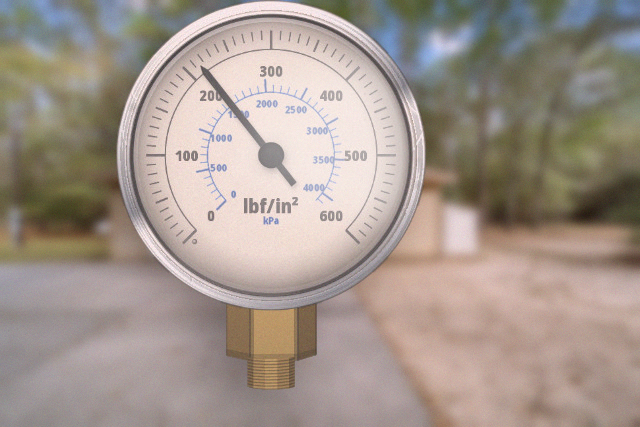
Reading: 215 psi
